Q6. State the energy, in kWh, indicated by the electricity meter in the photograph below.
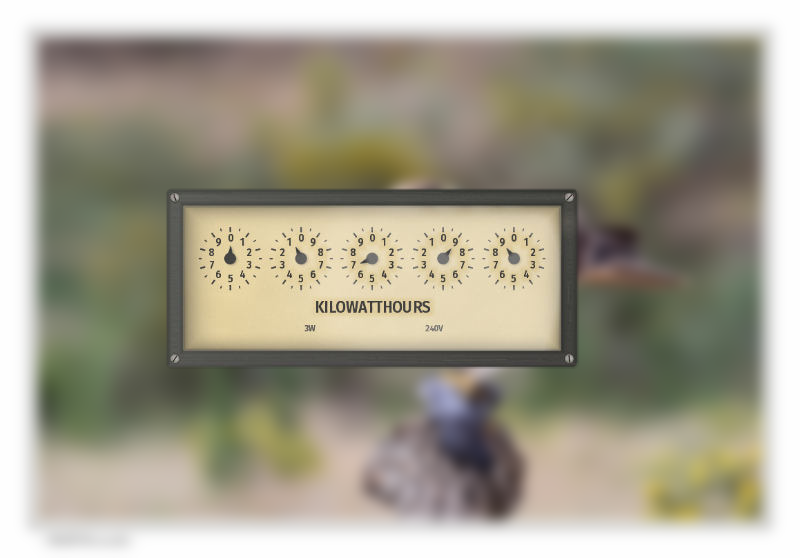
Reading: 689 kWh
